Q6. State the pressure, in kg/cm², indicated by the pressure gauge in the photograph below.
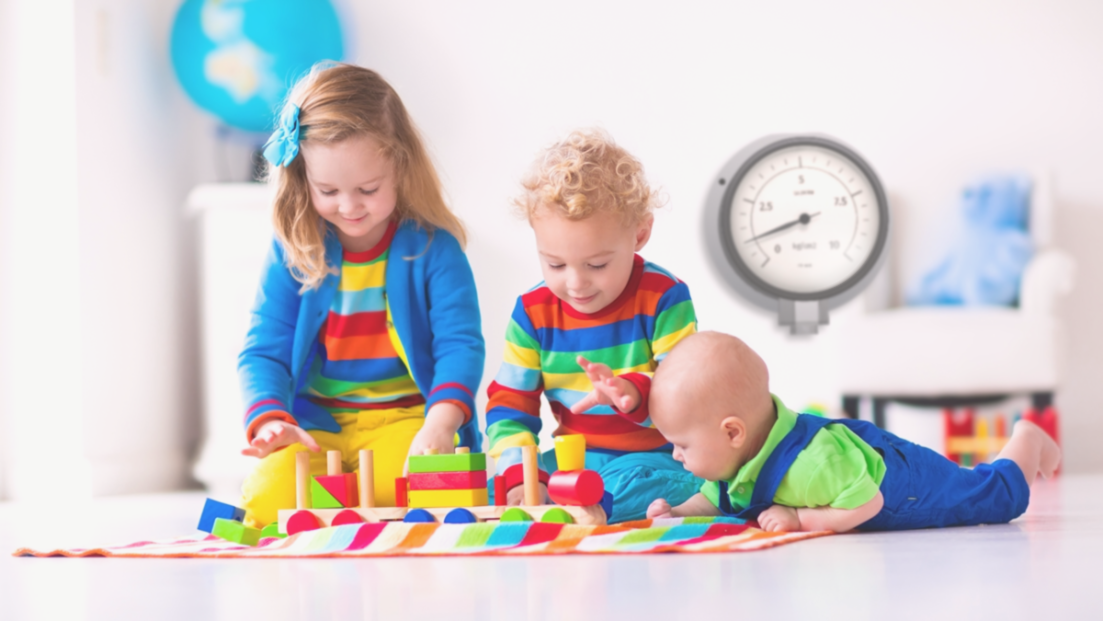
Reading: 1 kg/cm²
